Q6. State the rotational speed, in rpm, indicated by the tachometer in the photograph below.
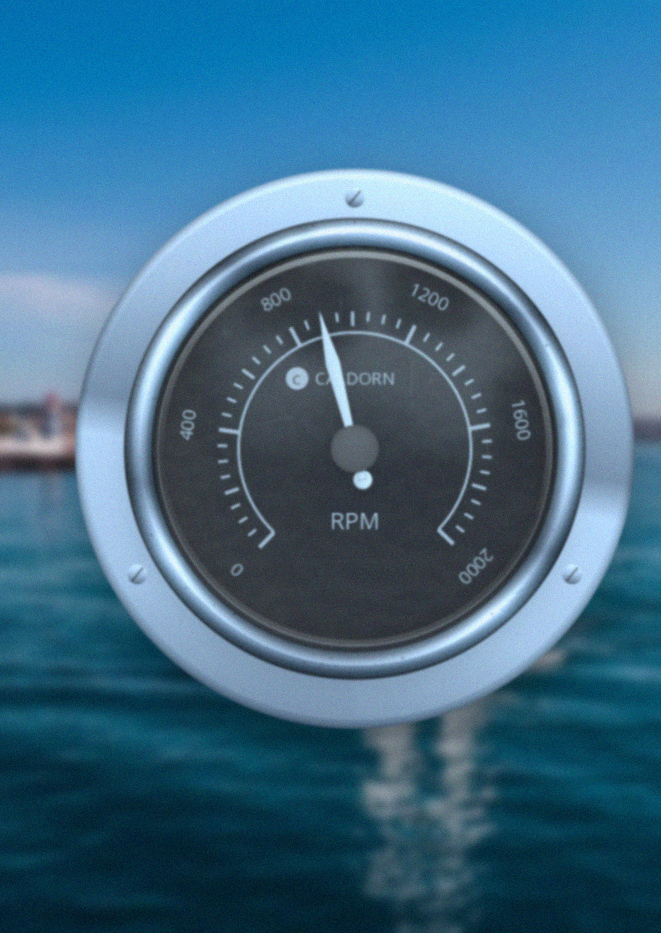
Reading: 900 rpm
